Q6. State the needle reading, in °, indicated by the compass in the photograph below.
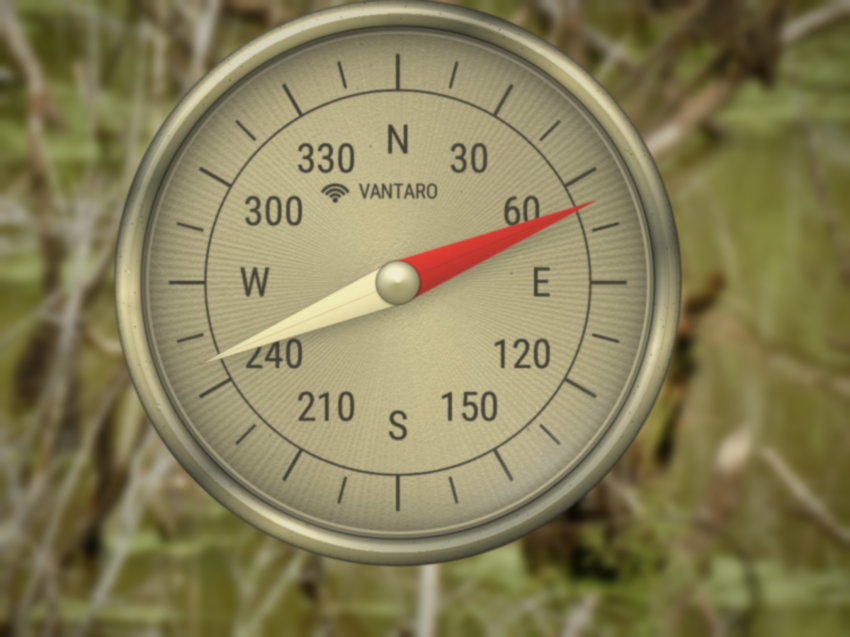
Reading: 67.5 °
